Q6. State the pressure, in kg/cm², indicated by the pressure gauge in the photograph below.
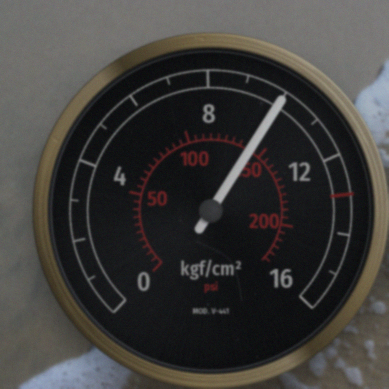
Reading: 10 kg/cm²
